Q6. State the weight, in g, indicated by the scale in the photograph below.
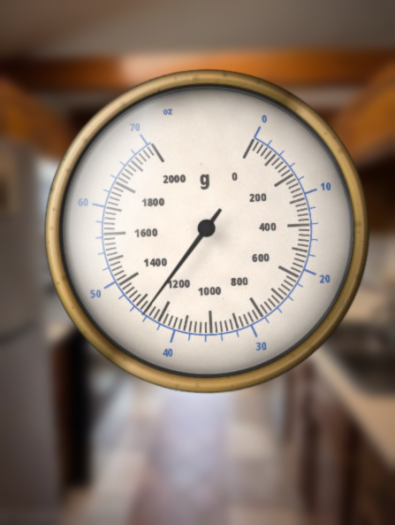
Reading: 1260 g
